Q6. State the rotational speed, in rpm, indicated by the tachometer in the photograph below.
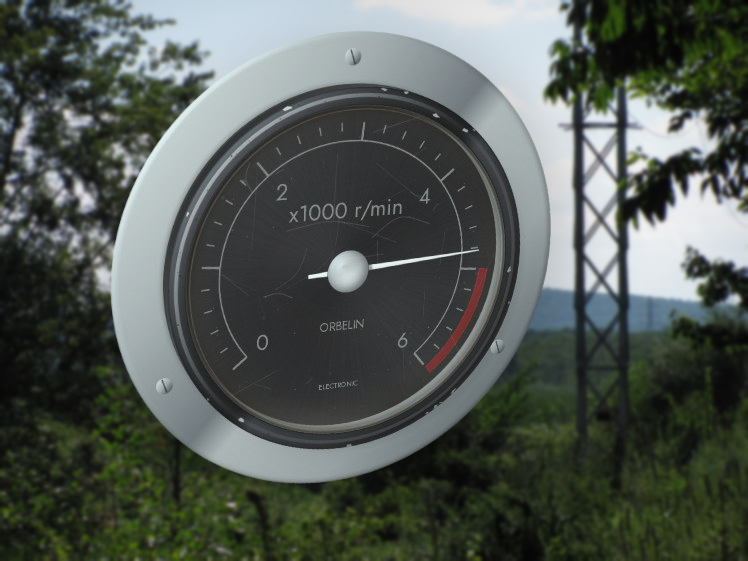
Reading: 4800 rpm
